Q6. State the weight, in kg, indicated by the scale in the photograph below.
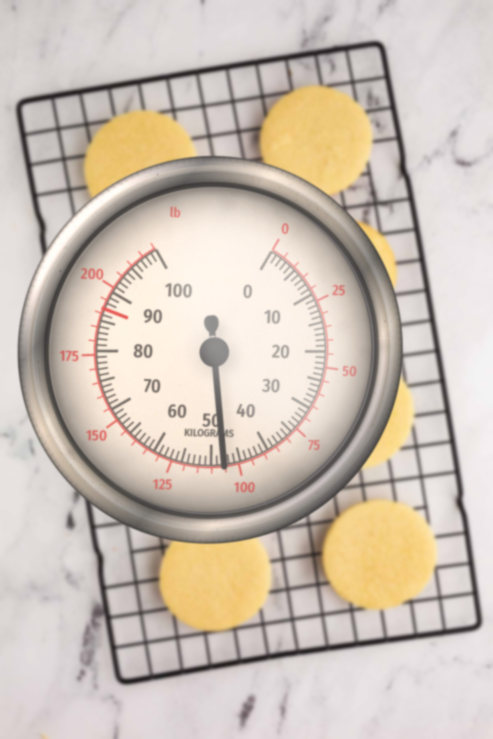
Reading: 48 kg
